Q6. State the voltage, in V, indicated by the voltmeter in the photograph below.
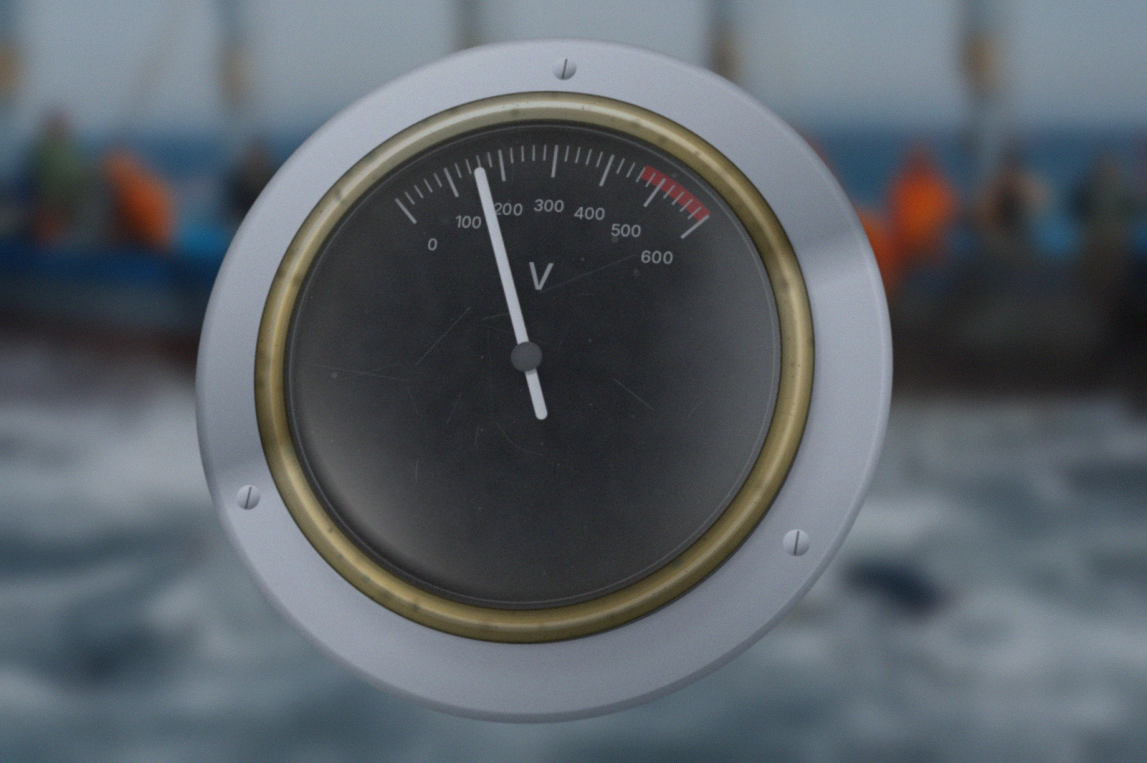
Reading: 160 V
